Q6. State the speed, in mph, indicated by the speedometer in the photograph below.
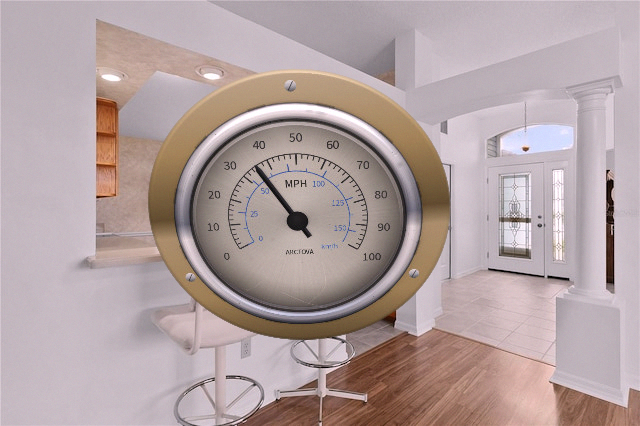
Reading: 36 mph
